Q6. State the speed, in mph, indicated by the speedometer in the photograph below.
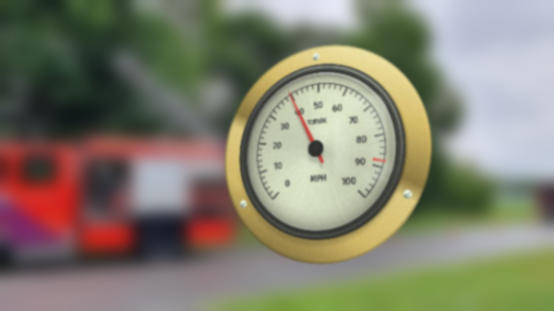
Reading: 40 mph
